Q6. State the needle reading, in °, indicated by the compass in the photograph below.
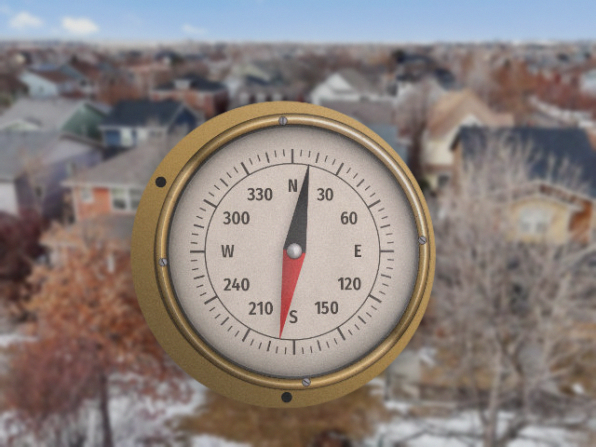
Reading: 190 °
